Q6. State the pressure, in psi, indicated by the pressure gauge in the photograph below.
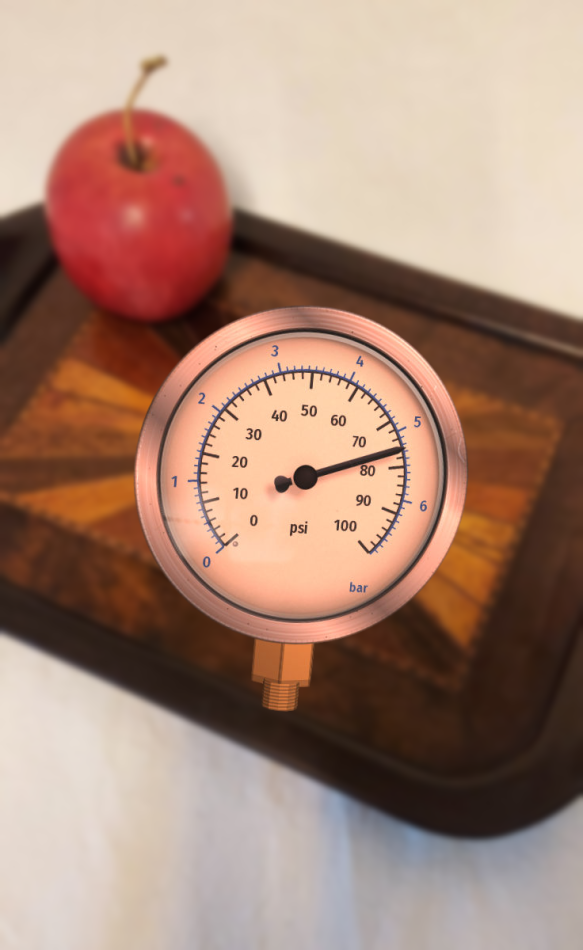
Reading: 76 psi
